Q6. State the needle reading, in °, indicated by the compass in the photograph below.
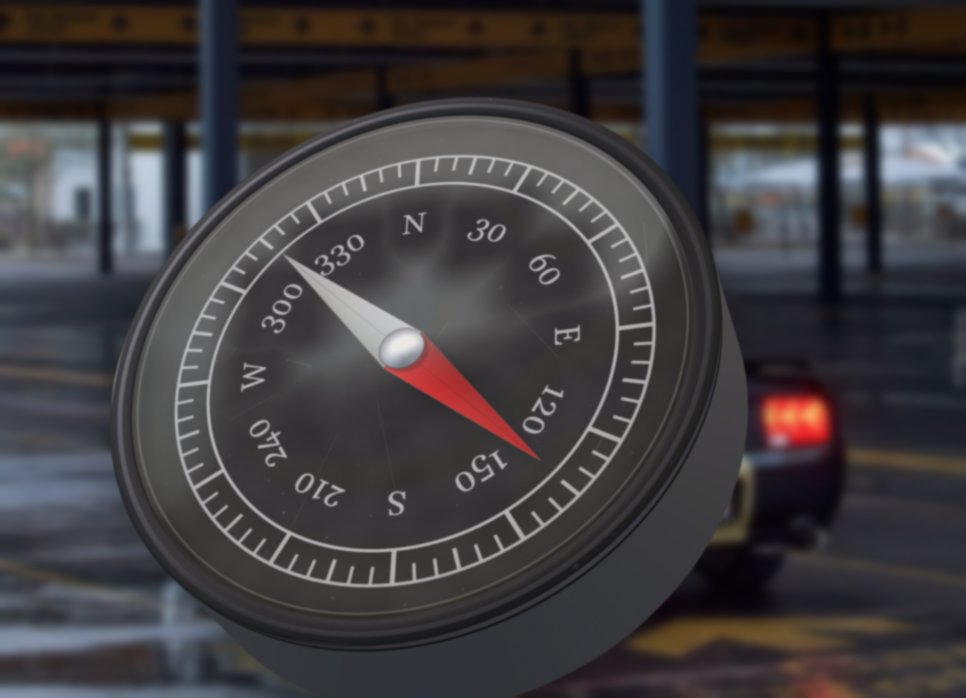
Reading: 135 °
